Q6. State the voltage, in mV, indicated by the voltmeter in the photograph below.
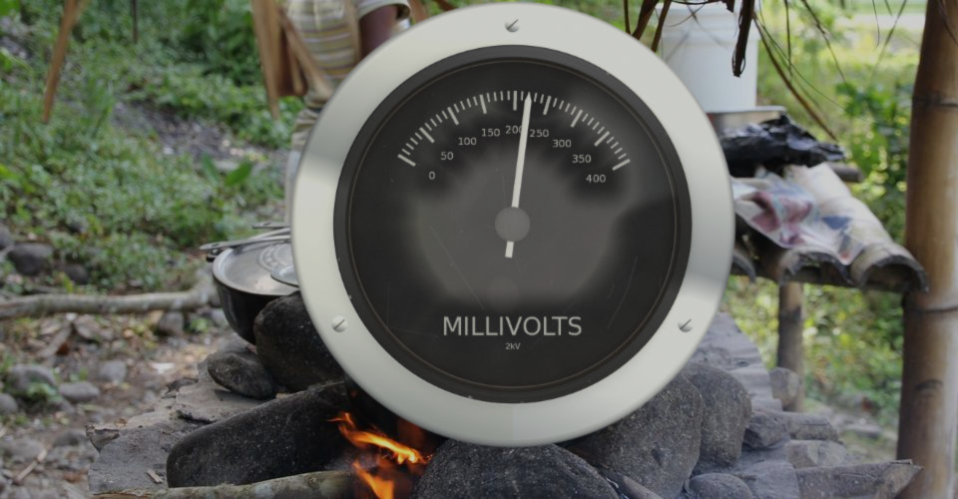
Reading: 220 mV
